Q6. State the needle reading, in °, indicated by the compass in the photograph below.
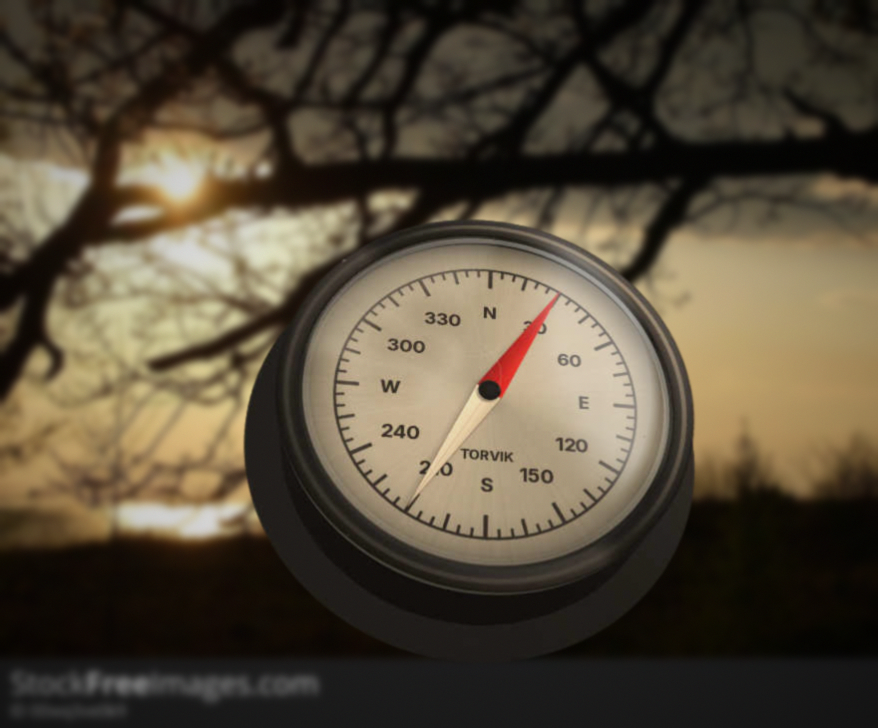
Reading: 30 °
